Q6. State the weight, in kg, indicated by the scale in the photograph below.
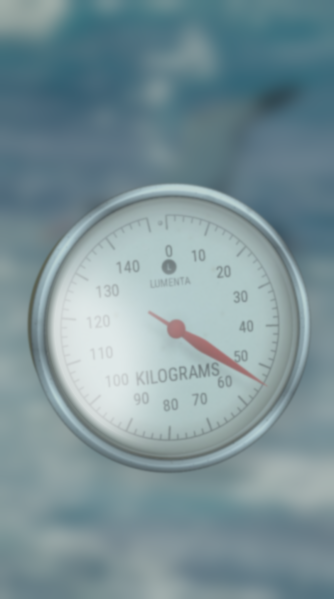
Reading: 54 kg
